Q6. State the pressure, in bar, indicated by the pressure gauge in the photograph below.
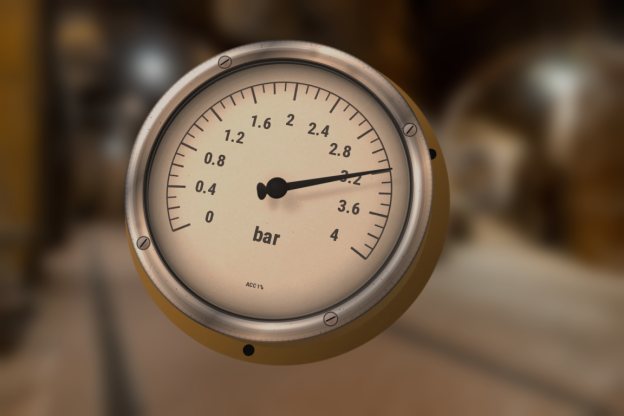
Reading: 3.2 bar
